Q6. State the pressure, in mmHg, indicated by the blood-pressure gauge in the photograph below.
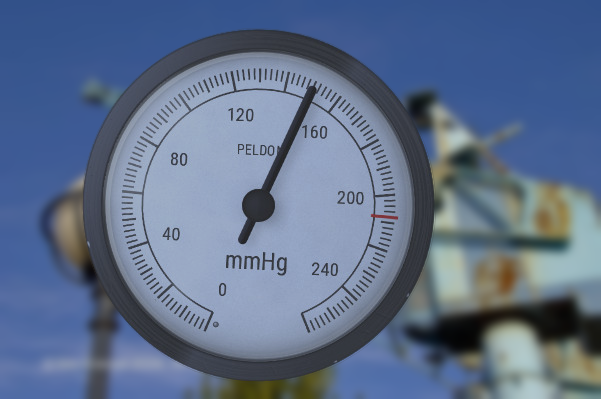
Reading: 150 mmHg
